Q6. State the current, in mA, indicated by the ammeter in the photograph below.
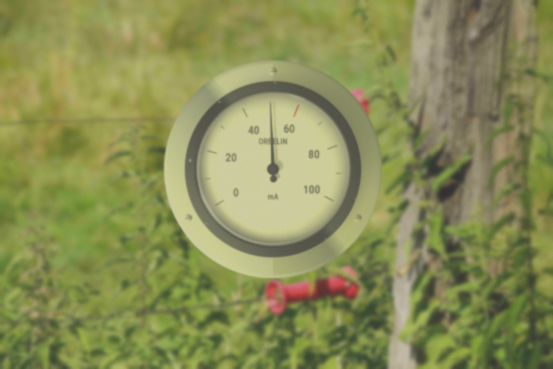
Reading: 50 mA
